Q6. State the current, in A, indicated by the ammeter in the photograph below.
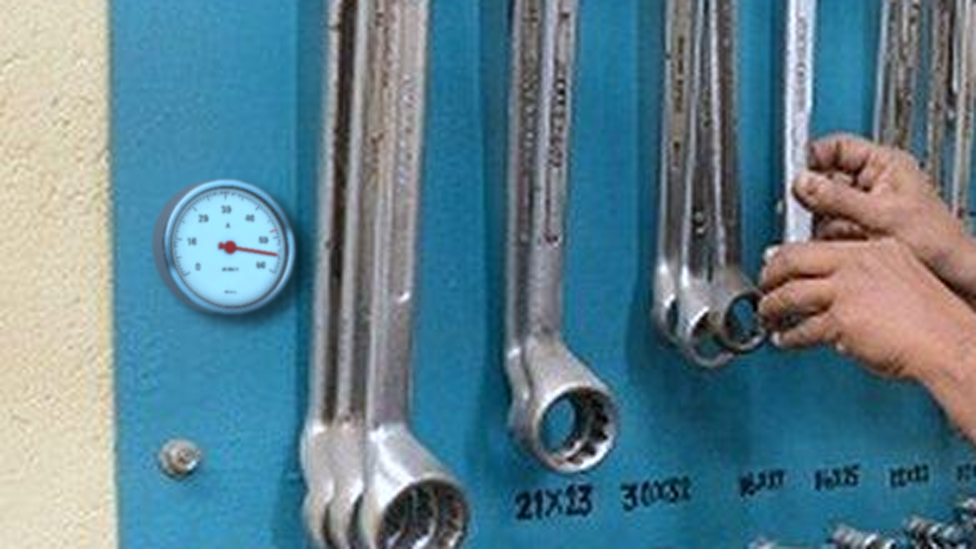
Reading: 55 A
